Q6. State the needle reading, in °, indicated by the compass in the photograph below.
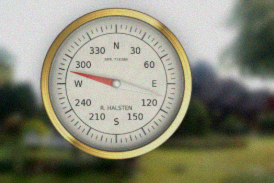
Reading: 285 °
